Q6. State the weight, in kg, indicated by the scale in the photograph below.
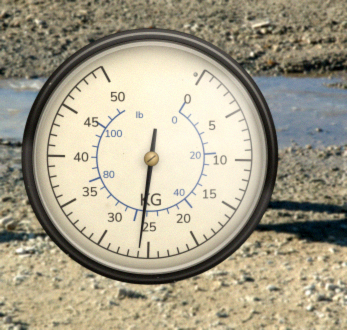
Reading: 26 kg
